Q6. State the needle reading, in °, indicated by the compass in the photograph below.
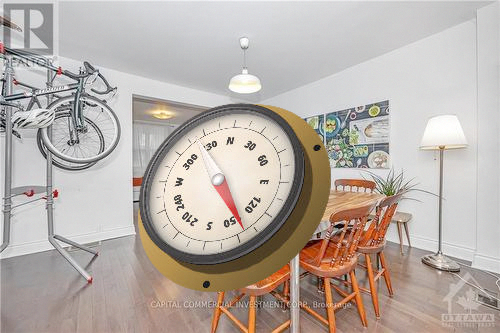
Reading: 142.5 °
